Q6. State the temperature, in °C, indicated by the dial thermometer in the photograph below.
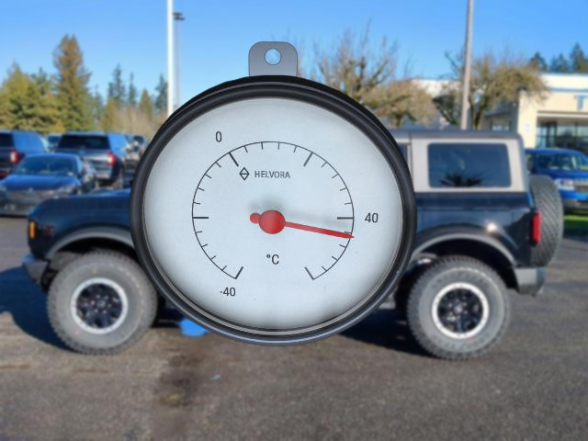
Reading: 44 °C
